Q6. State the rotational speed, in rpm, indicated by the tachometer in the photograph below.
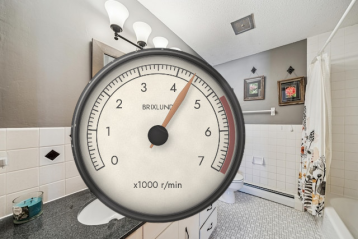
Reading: 4400 rpm
